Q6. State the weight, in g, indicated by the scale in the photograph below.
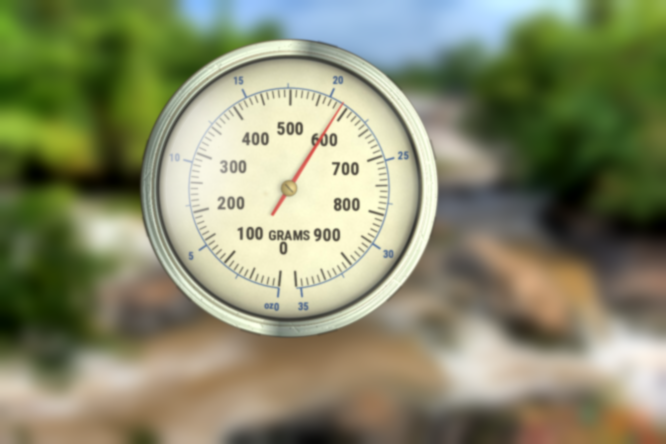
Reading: 590 g
